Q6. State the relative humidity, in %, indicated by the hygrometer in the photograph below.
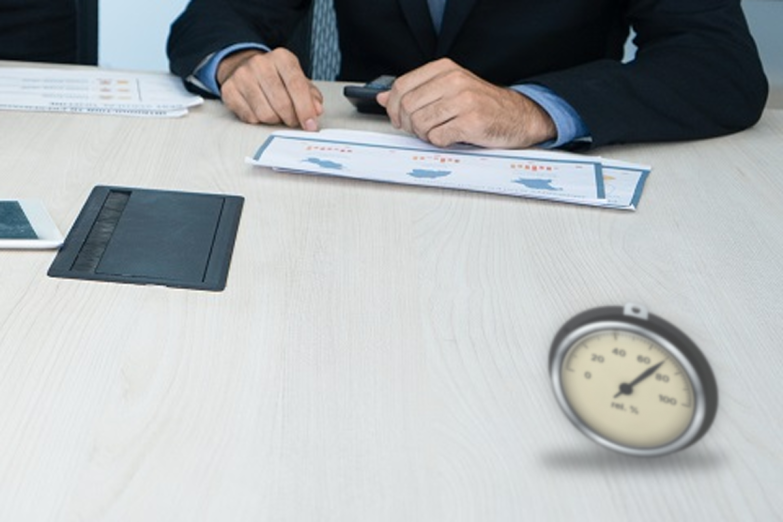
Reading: 70 %
